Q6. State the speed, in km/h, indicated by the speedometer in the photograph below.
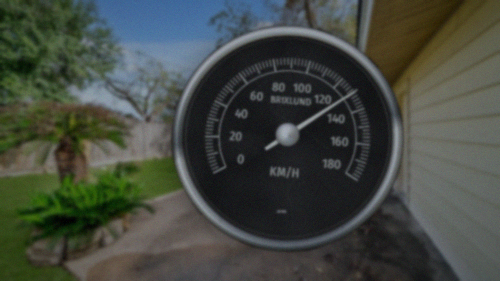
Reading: 130 km/h
